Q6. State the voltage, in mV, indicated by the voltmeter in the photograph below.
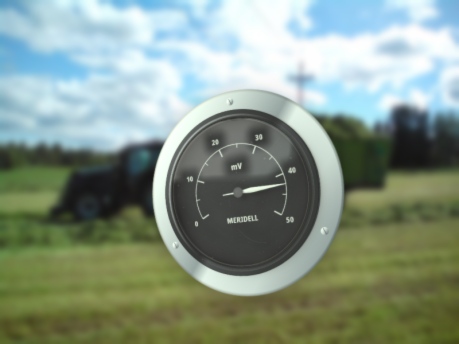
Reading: 42.5 mV
